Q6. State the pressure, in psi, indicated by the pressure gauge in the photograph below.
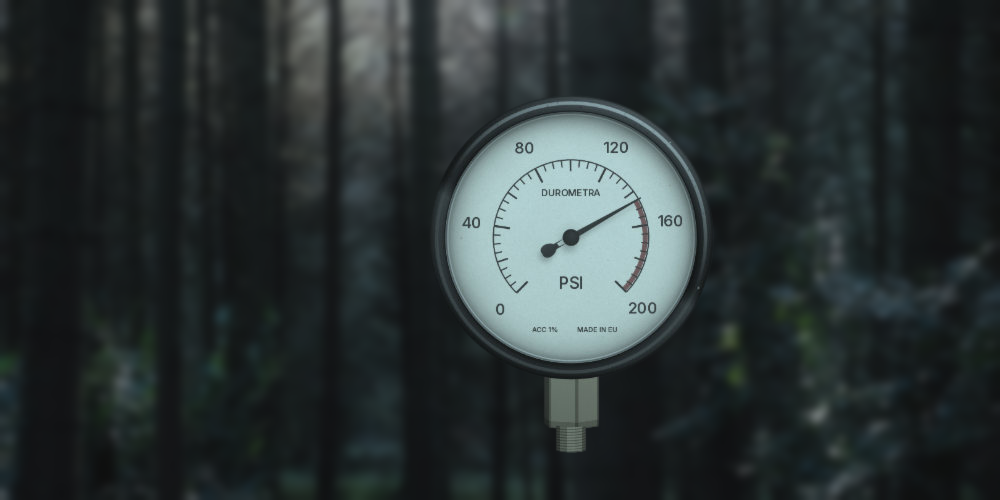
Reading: 145 psi
